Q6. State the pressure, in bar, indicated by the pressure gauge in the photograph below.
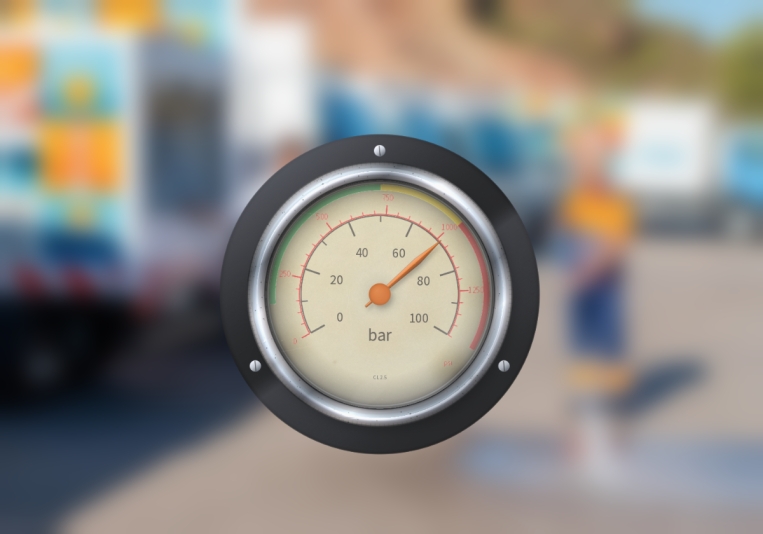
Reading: 70 bar
